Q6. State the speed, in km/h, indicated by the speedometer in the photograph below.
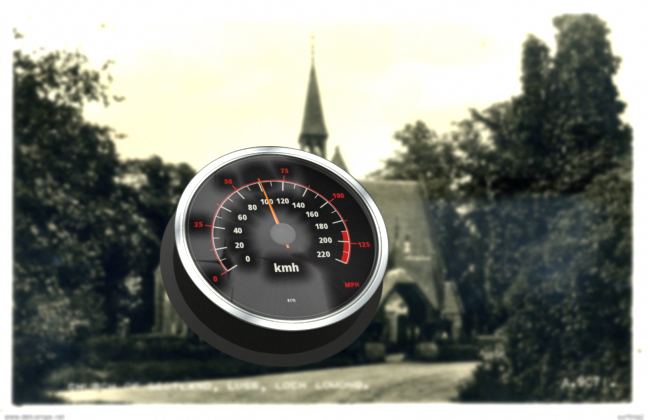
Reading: 100 km/h
